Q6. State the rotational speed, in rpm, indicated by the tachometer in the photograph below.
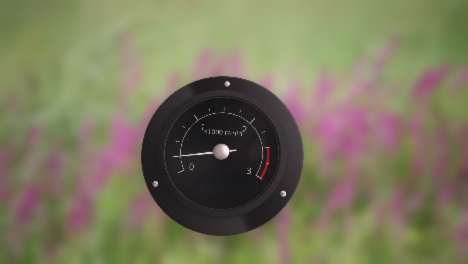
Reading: 250 rpm
